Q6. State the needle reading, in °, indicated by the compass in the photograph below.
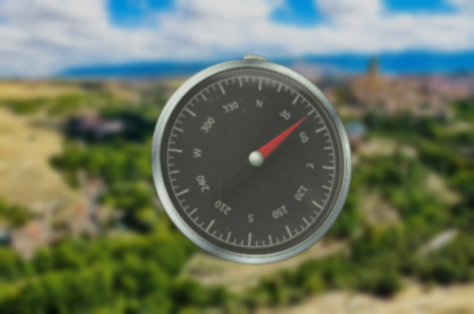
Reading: 45 °
